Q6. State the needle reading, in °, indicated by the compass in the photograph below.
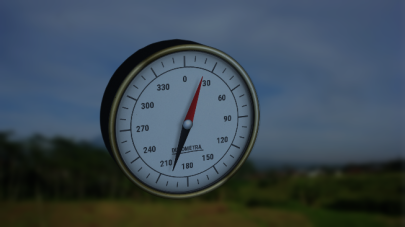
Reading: 20 °
